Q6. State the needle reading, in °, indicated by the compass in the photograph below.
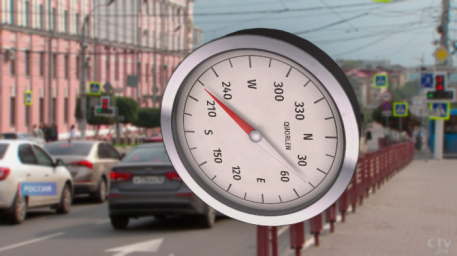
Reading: 225 °
